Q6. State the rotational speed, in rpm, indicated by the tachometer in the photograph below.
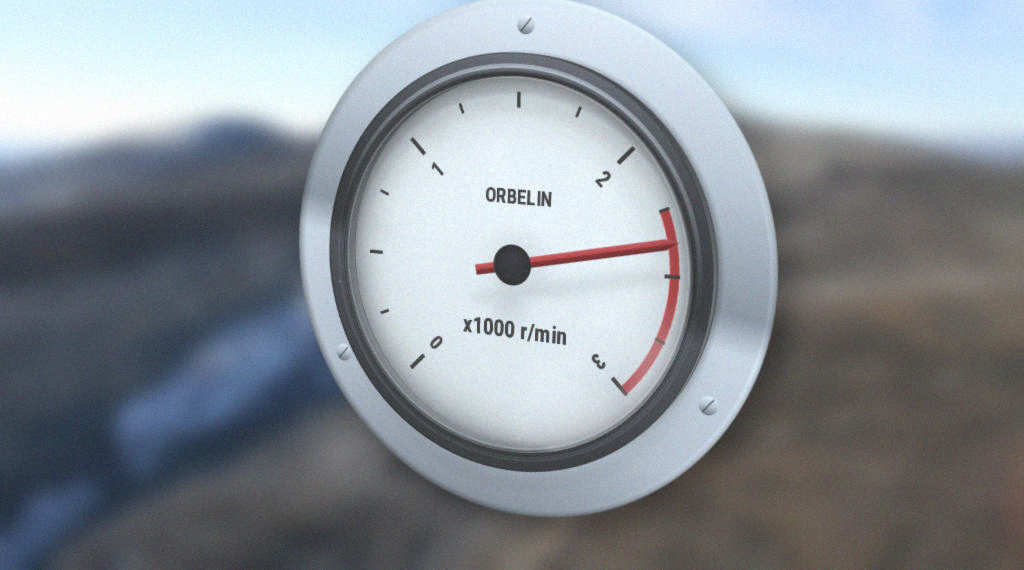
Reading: 2375 rpm
